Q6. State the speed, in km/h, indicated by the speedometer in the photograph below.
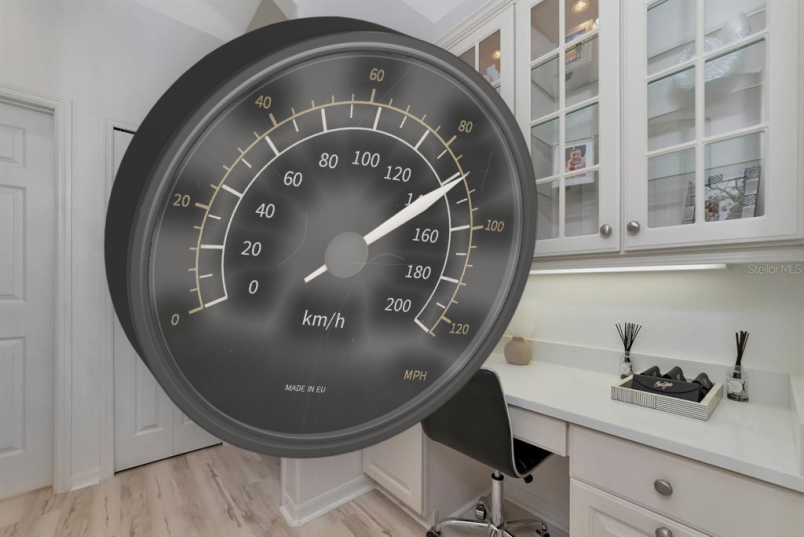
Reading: 140 km/h
